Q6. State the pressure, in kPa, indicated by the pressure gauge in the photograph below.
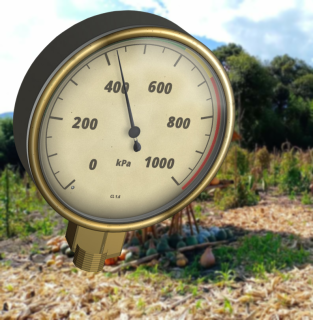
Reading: 425 kPa
